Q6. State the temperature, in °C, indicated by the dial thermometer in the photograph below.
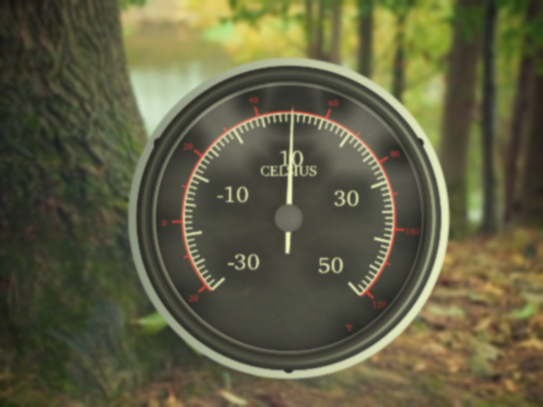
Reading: 10 °C
